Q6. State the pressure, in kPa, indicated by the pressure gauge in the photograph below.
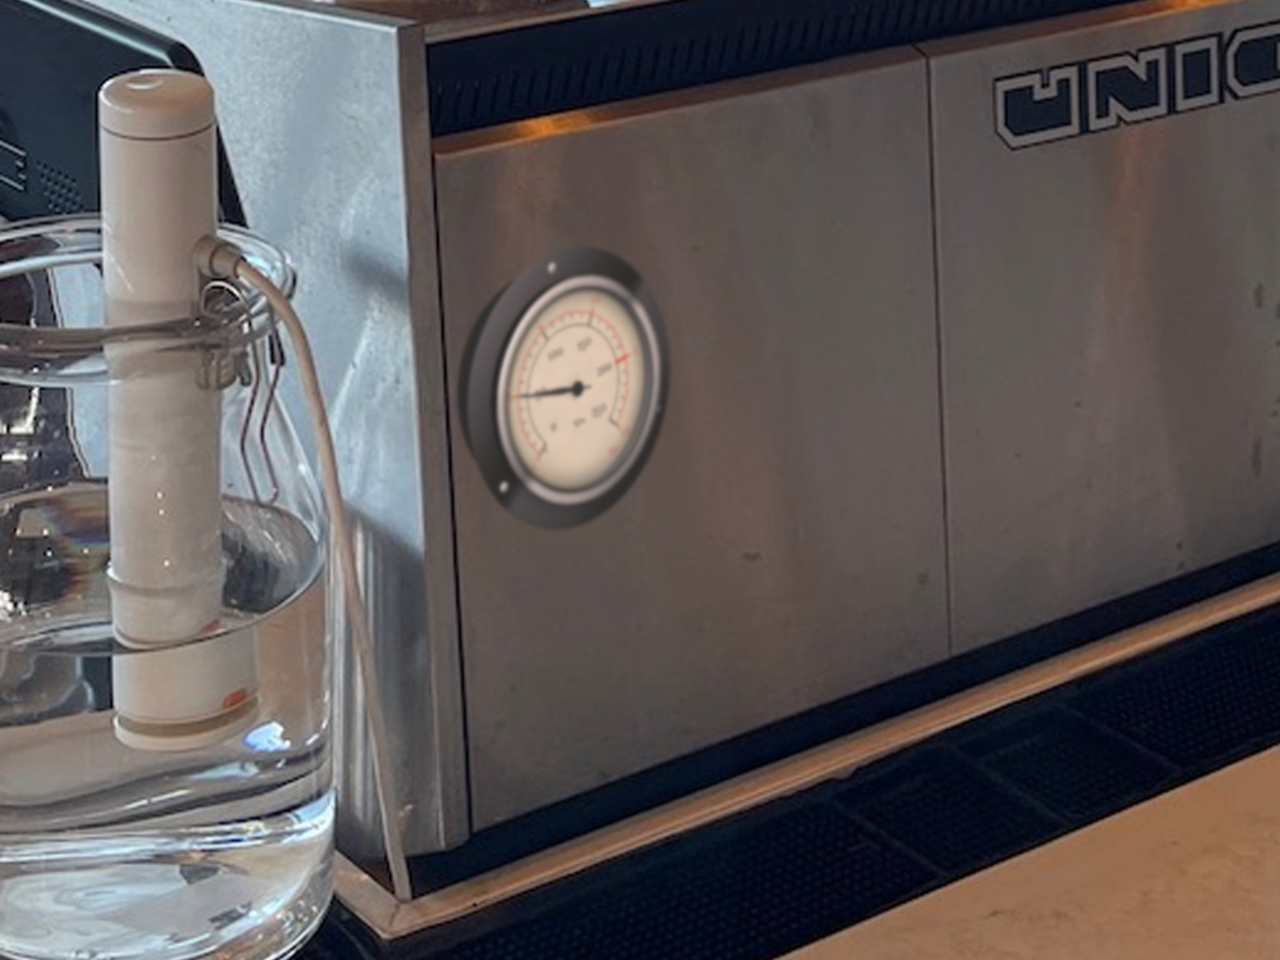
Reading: 50 kPa
